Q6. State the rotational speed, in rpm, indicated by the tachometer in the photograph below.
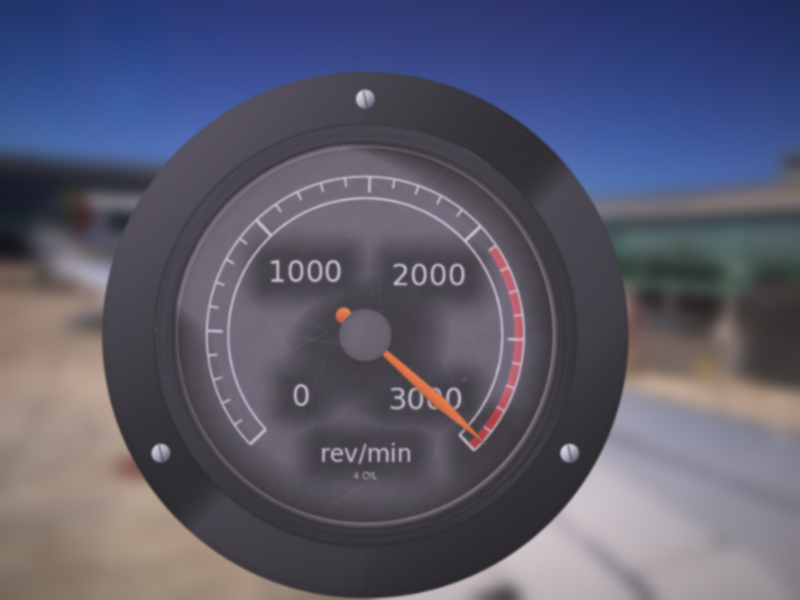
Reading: 2950 rpm
